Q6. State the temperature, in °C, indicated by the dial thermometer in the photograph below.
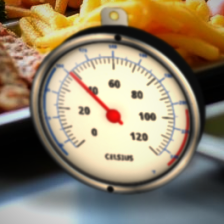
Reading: 40 °C
